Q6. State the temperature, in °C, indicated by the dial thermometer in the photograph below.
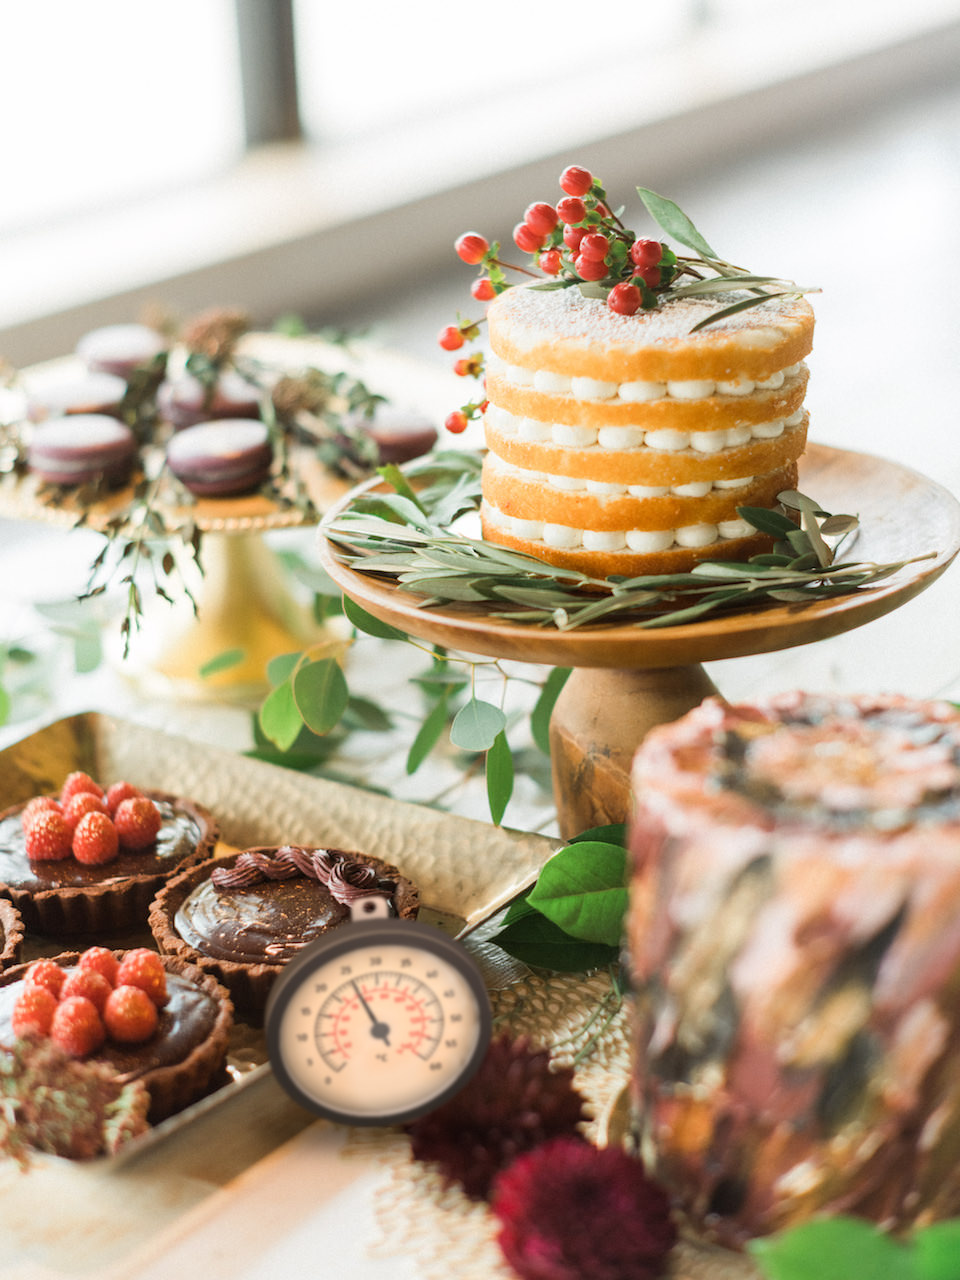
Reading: 25 °C
